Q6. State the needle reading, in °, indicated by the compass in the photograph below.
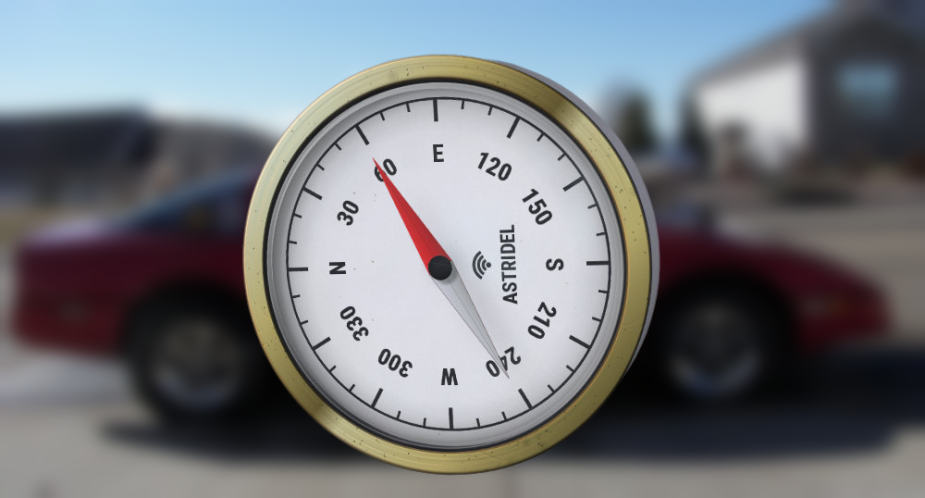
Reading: 60 °
